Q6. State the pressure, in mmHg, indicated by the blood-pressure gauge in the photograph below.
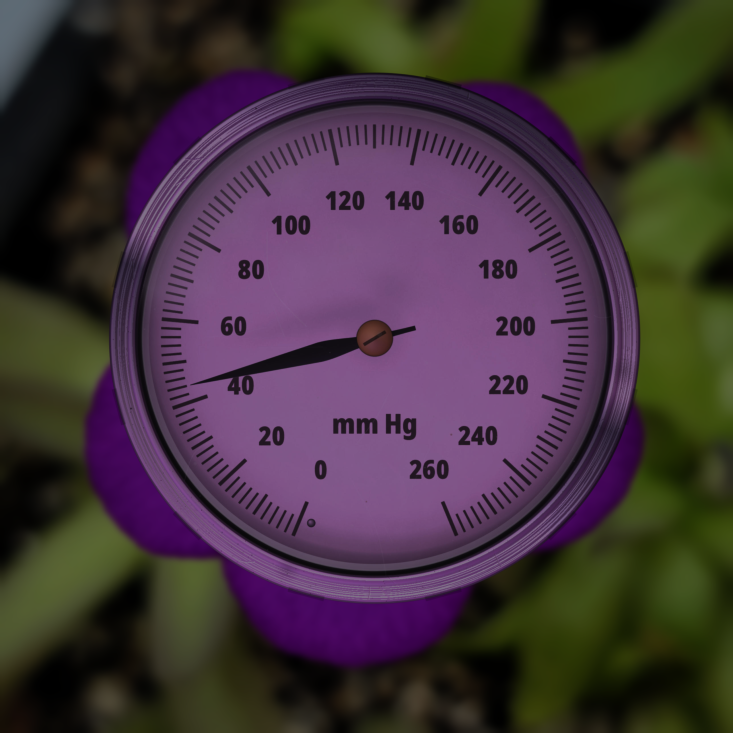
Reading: 44 mmHg
